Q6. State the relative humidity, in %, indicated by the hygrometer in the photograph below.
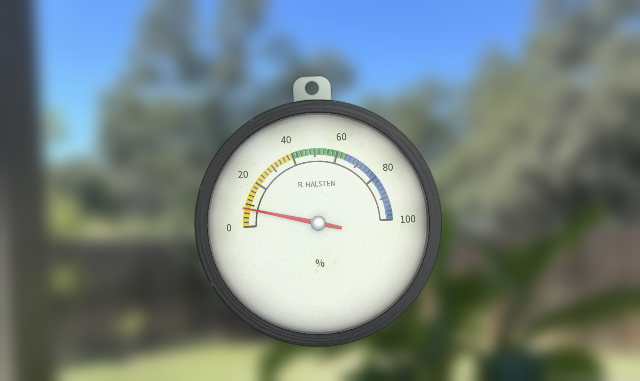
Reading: 8 %
